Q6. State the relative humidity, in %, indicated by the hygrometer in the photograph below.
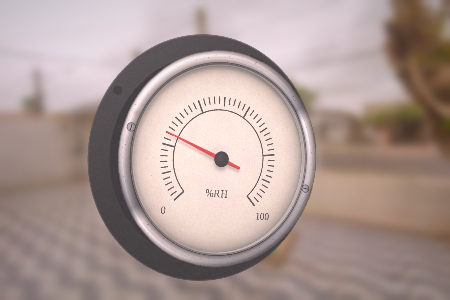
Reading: 24 %
